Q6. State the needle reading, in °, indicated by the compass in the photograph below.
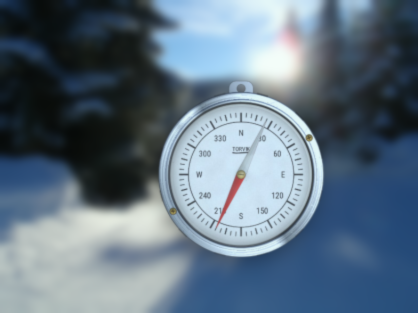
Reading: 205 °
